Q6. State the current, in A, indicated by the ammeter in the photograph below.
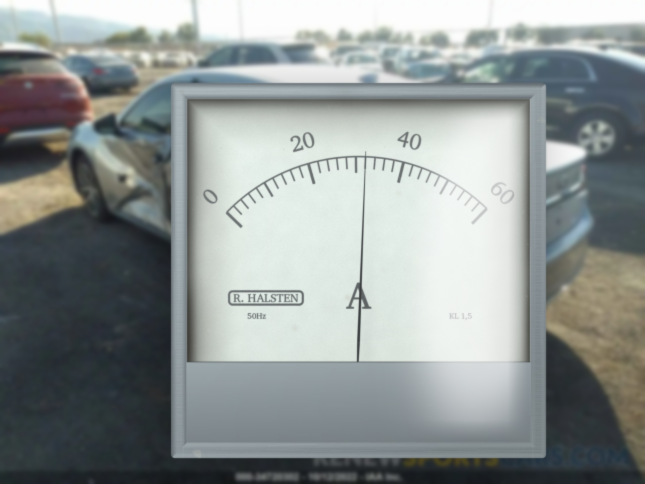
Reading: 32 A
